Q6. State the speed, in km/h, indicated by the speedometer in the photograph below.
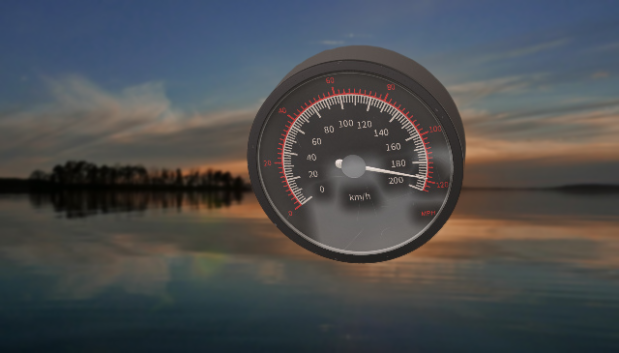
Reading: 190 km/h
